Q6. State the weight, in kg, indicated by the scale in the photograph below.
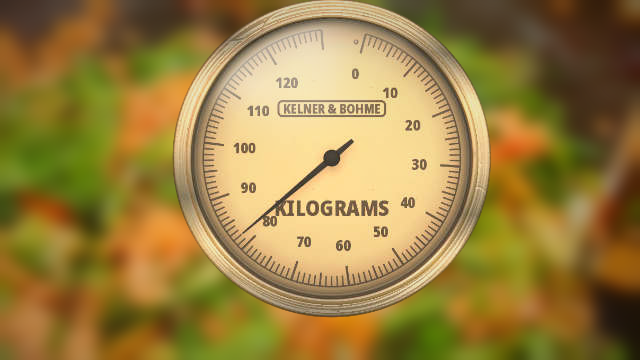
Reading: 82 kg
